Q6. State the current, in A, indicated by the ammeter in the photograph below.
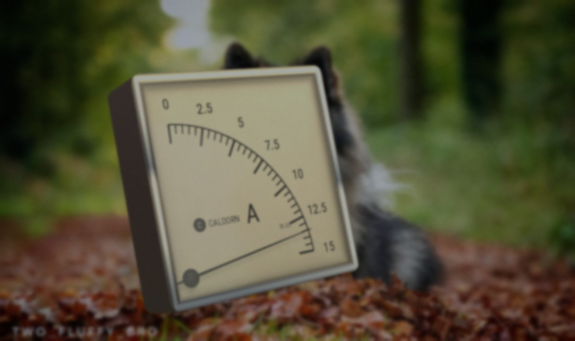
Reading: 13.5 A
